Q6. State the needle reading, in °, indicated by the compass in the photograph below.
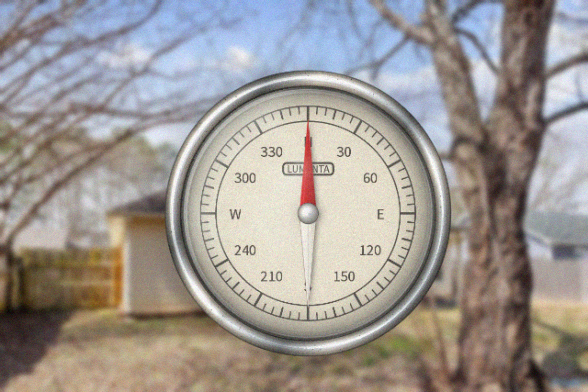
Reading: 0 °
